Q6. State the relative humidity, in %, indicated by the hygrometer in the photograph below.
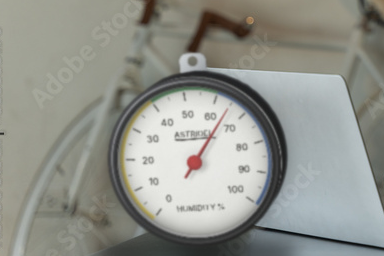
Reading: 65 %
